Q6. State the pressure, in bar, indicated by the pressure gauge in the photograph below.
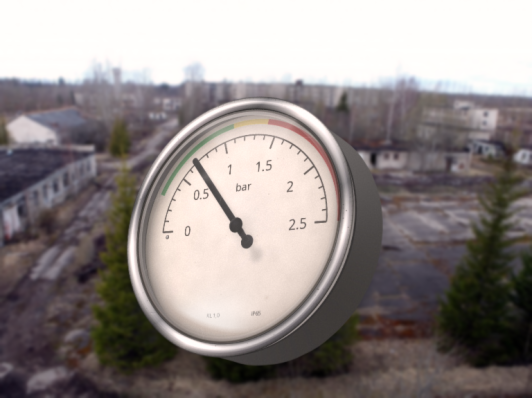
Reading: 0.7 bar
